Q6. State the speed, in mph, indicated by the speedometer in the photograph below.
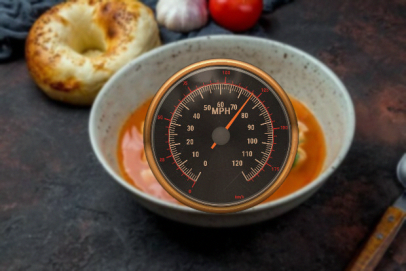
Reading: 75 mph
